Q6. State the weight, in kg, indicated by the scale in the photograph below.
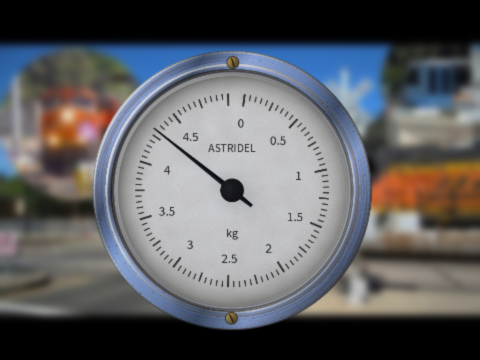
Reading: 4.3 kg
